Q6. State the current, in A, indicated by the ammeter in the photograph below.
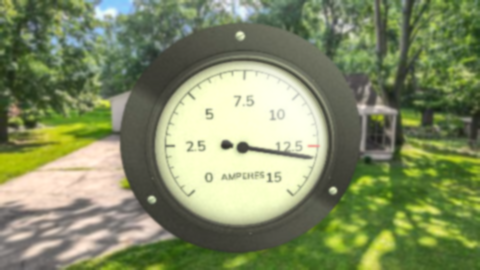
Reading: 13 A
